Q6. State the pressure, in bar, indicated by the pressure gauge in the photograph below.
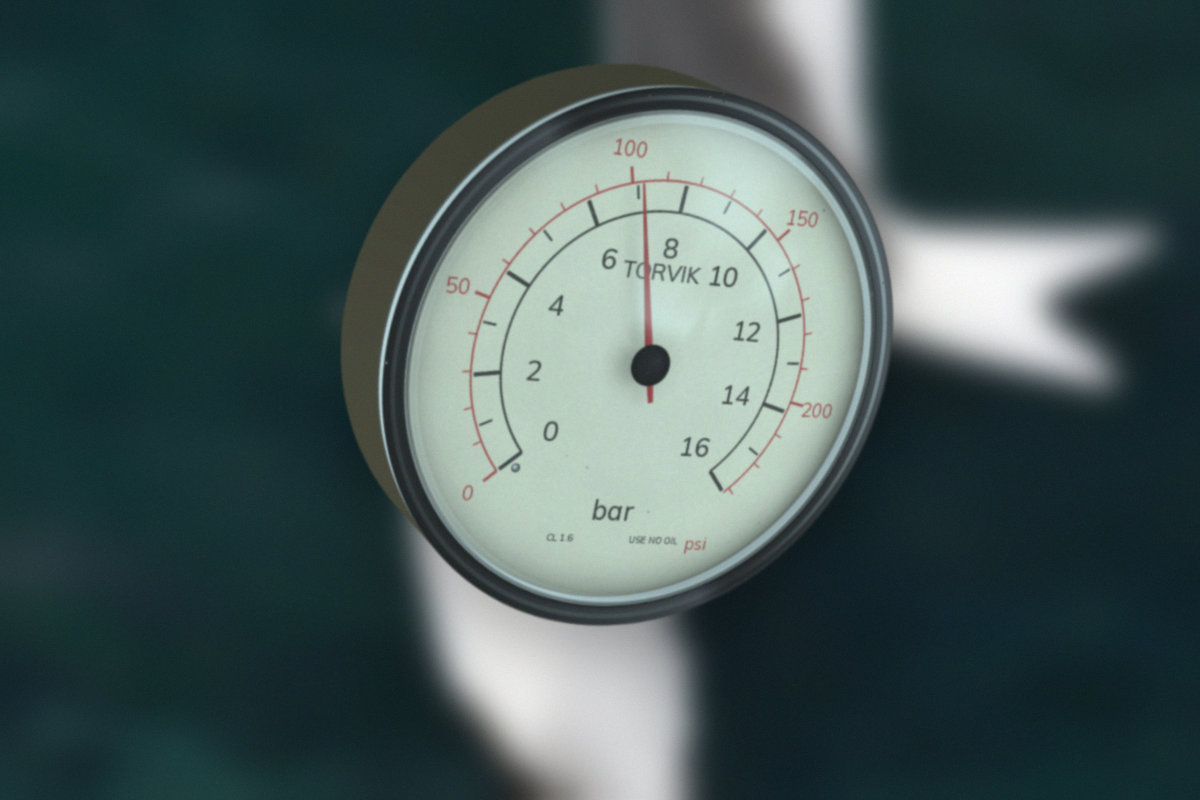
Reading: 7 bar
